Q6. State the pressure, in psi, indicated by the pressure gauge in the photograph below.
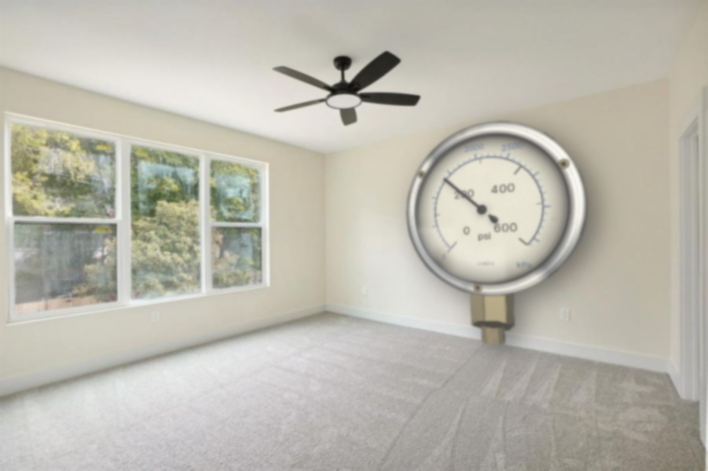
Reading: 200 psi
